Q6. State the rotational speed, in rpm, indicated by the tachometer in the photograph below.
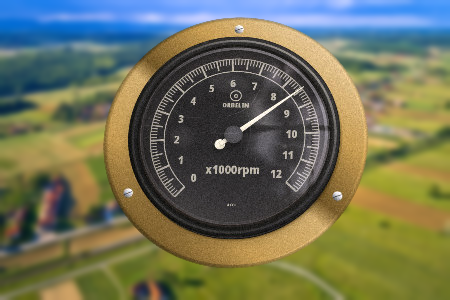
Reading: 8500 rpm
